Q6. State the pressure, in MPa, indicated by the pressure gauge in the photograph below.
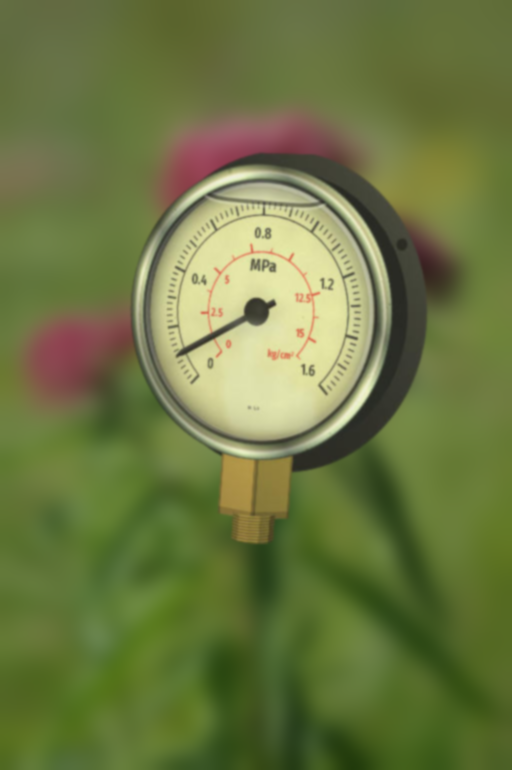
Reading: 0.1 MPa
